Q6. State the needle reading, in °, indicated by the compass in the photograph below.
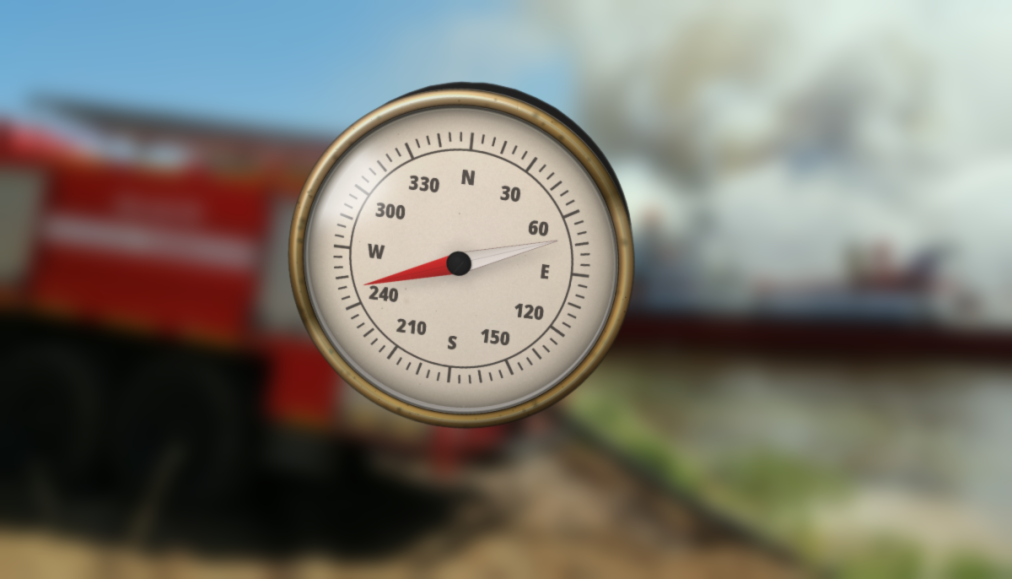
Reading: 250 °
